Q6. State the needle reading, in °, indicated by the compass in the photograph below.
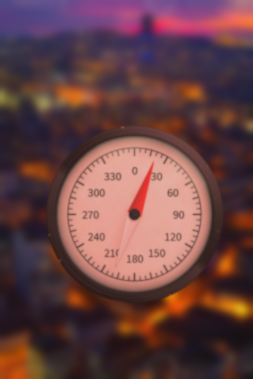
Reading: 20 °
